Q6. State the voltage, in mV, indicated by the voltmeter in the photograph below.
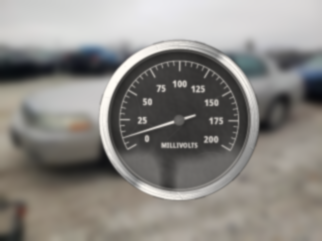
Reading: 10 mV
